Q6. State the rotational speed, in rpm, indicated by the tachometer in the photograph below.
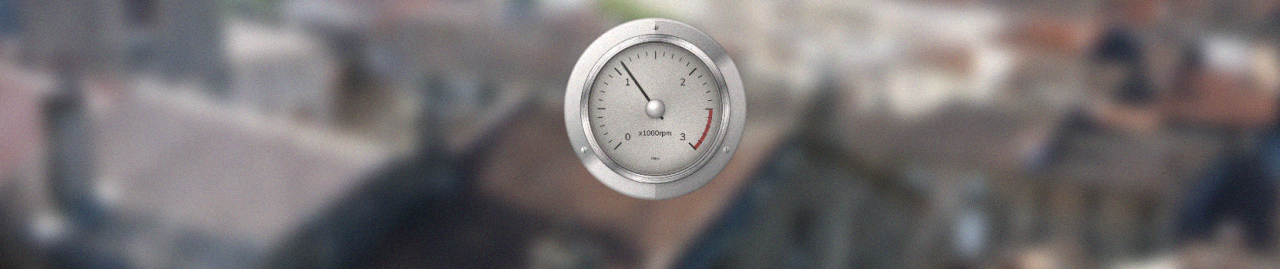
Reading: 1100 rpm
